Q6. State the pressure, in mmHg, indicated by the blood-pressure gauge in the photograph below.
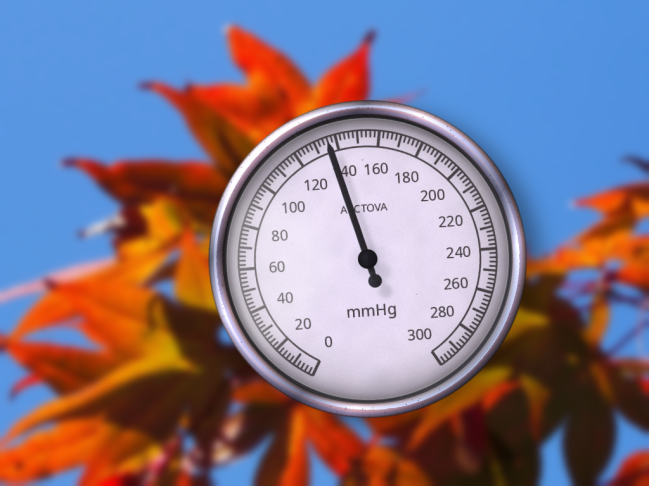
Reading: 136 mmHg
